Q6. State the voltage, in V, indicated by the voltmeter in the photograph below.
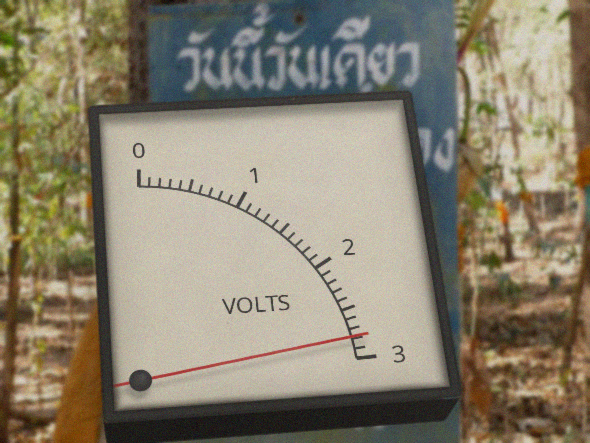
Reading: 2.8 V
